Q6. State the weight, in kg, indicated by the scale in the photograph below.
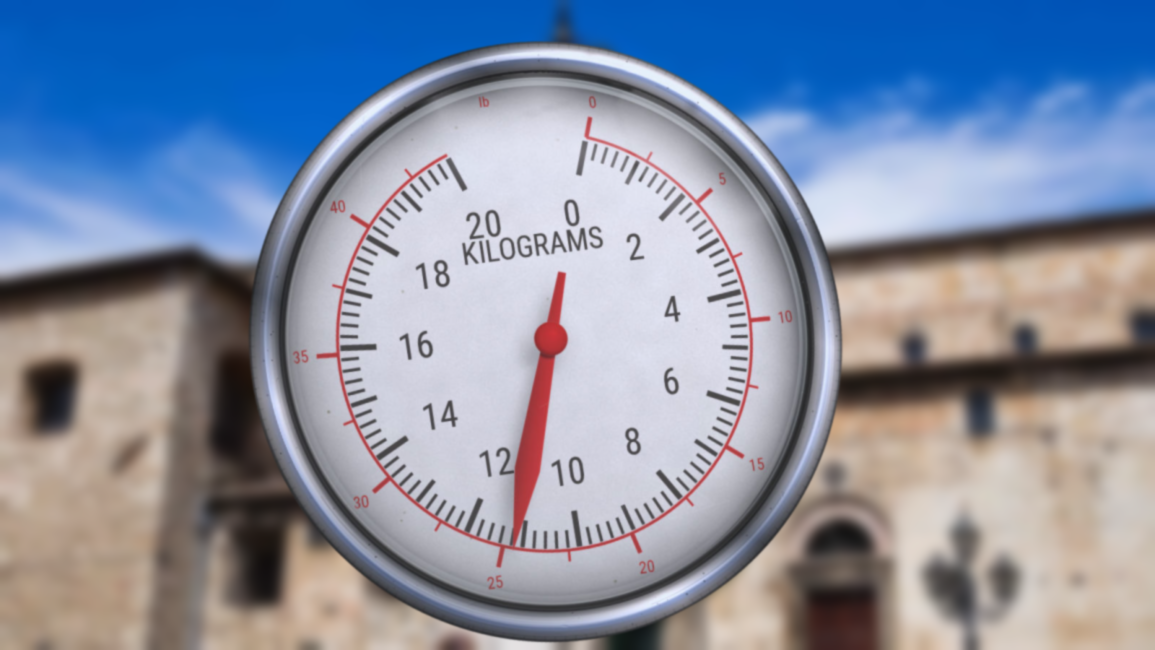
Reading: 11.2 kg
